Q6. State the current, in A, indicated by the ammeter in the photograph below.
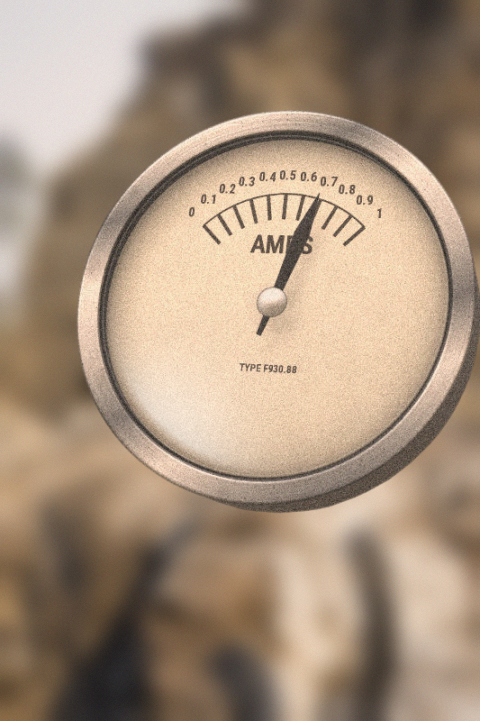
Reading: 0.7 A
